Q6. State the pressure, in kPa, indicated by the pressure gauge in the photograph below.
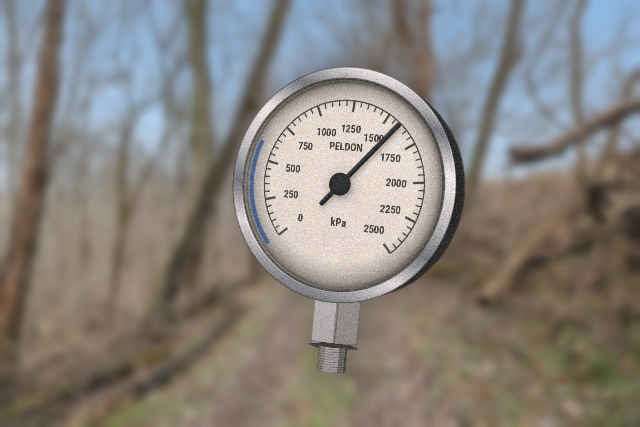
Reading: 1600 kPa
